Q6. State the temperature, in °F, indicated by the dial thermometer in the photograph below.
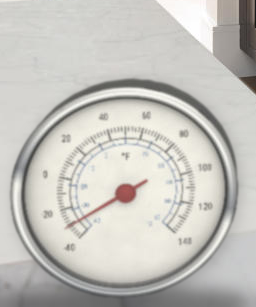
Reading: -30 °F
